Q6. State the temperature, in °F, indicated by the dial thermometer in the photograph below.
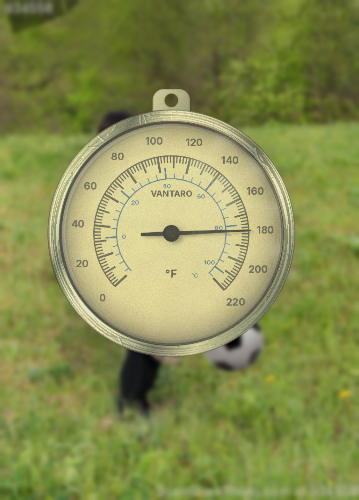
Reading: 180 °F
